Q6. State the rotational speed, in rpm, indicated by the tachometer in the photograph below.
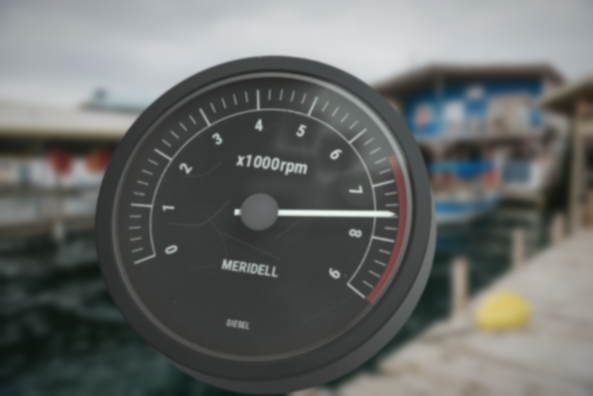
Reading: 7600 rpm
